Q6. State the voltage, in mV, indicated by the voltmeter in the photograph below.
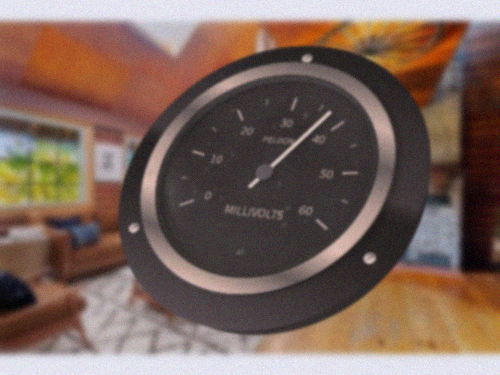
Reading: 37.5 mV
